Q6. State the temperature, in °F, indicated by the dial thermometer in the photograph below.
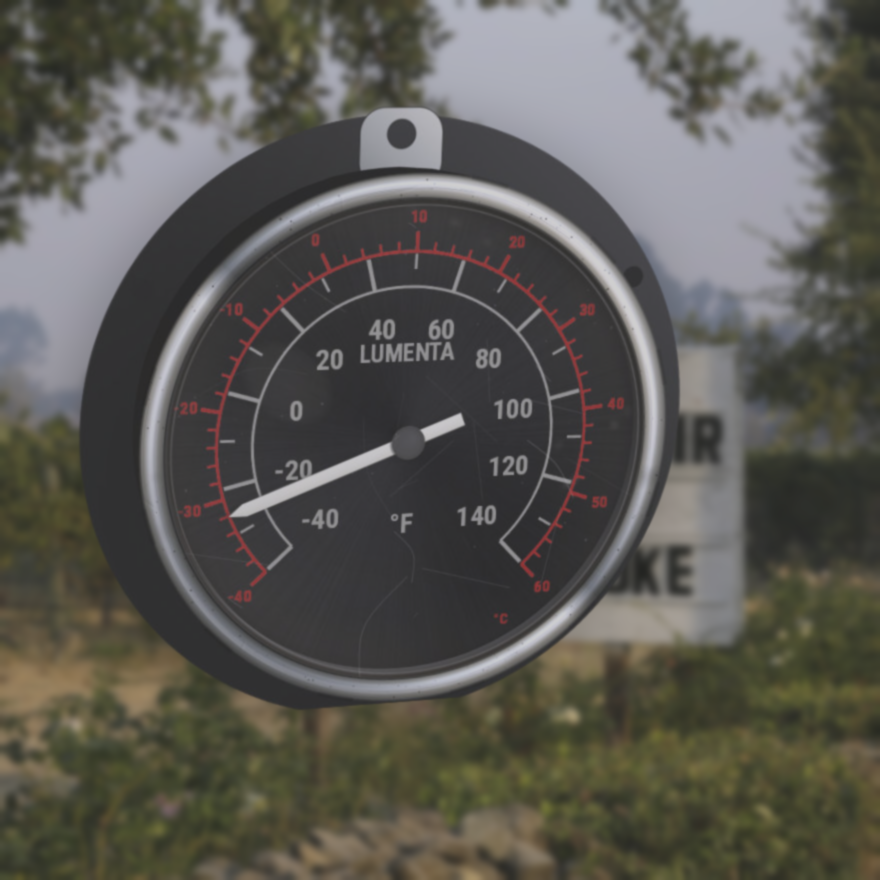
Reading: -25 °F
